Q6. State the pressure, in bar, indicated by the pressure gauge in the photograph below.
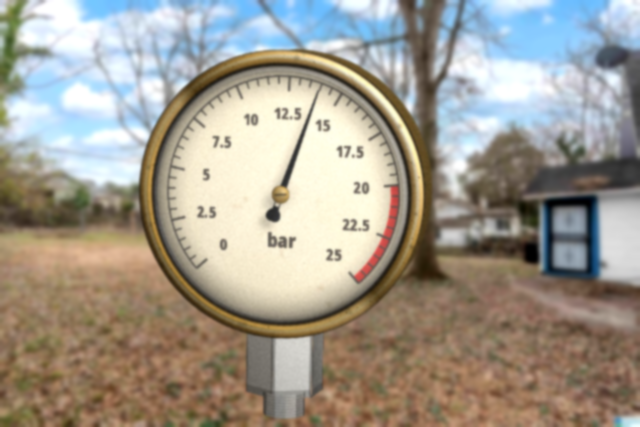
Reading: 14 bar
